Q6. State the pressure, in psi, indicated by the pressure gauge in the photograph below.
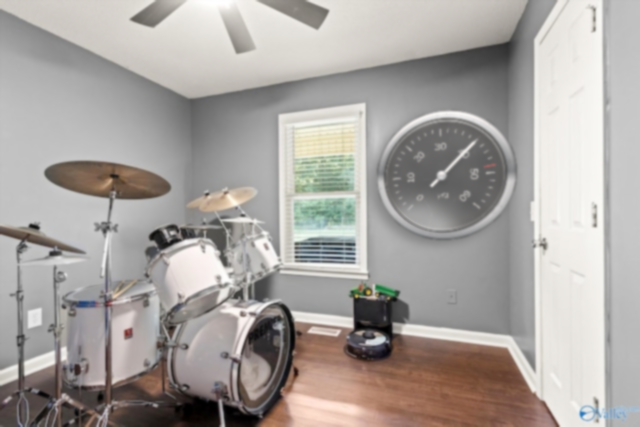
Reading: 40 psi
